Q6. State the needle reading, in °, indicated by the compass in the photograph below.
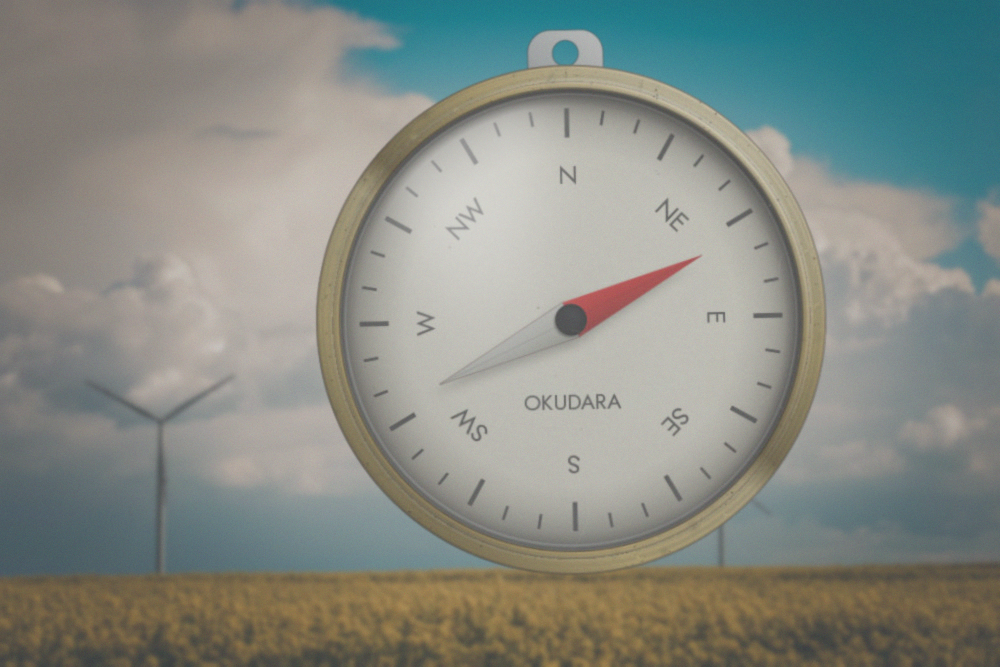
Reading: 65 °
